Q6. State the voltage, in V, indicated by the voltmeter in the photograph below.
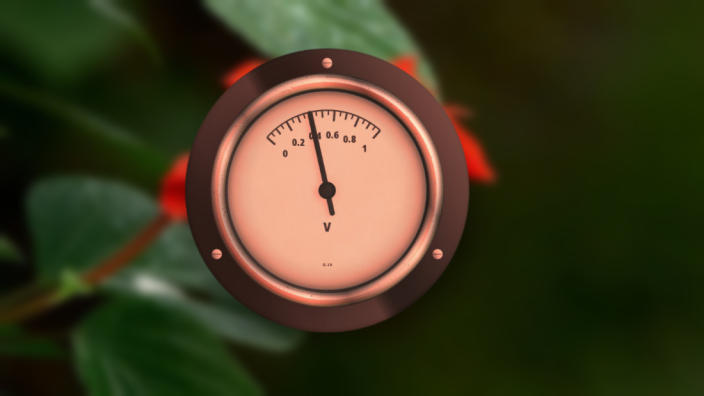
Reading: 0.4 V
